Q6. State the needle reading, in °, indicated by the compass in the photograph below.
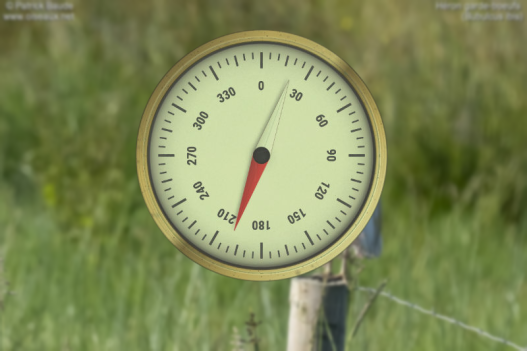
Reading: 200 °
